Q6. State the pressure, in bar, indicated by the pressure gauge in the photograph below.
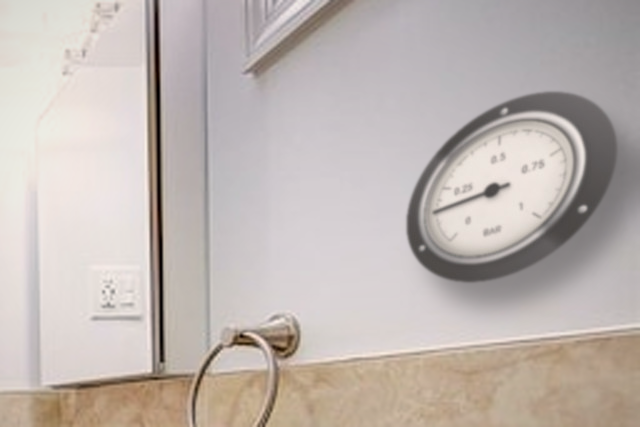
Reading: 0.15 bar
